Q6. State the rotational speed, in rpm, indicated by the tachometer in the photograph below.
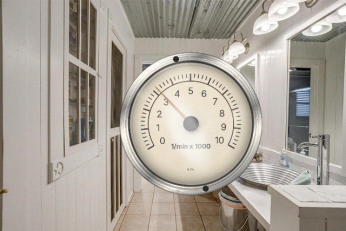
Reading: 3200 rpm
